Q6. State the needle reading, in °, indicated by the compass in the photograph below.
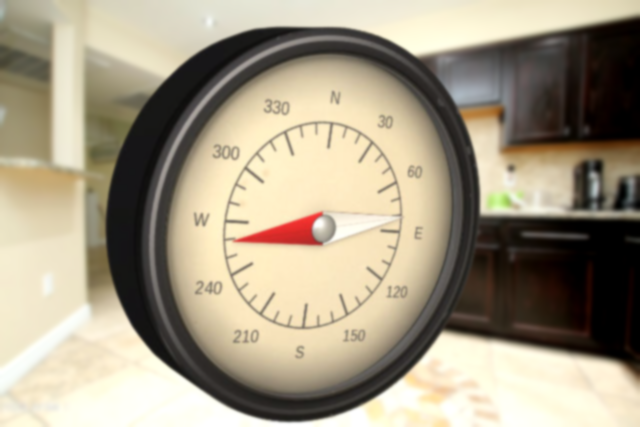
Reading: 260 °
